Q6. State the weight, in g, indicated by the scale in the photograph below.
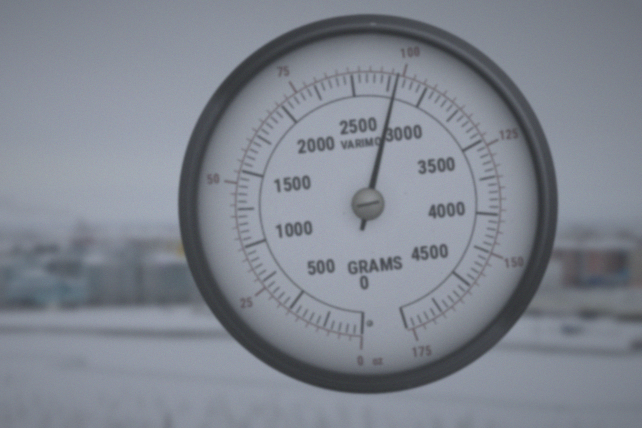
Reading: 2800 g
